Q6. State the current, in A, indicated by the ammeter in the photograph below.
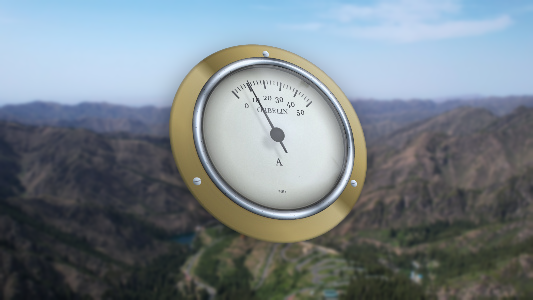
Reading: 10 A
